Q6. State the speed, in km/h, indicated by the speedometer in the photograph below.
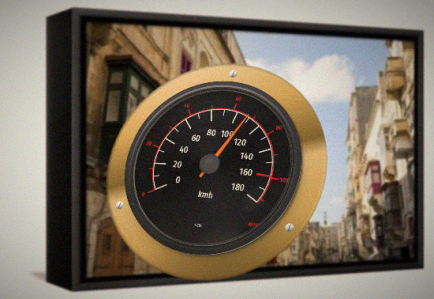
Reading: 110 km/h
